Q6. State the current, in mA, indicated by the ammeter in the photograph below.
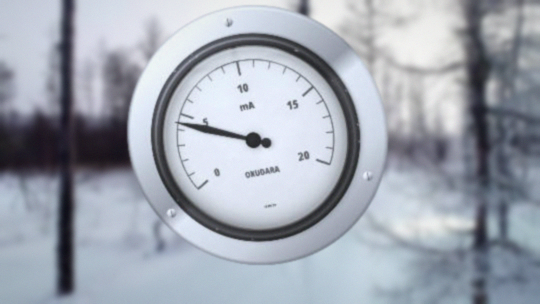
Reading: 4.5 mA
